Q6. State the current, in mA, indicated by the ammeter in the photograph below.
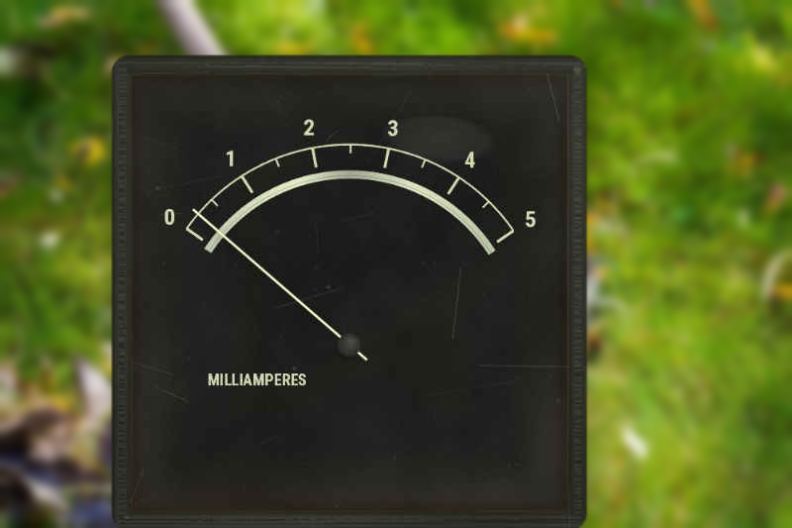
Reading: 0.25 mA
